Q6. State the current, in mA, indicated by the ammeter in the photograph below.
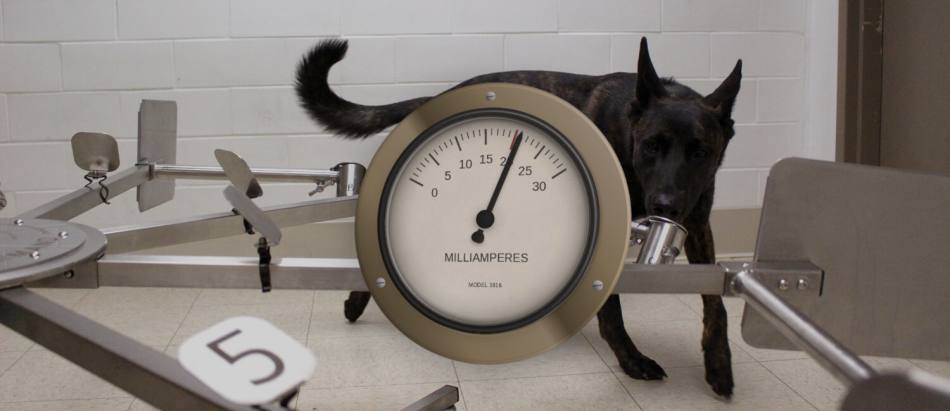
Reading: 21 mA
